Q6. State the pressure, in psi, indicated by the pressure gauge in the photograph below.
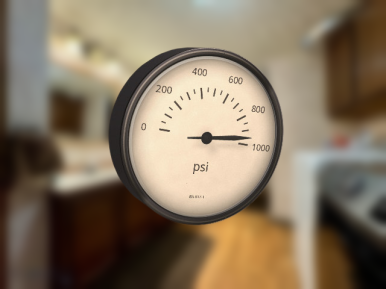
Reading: 950 psi
